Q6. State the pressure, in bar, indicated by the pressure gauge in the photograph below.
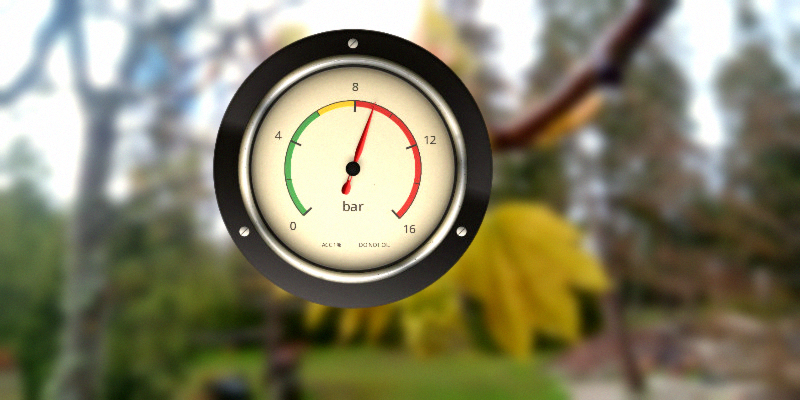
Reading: 9 bar
